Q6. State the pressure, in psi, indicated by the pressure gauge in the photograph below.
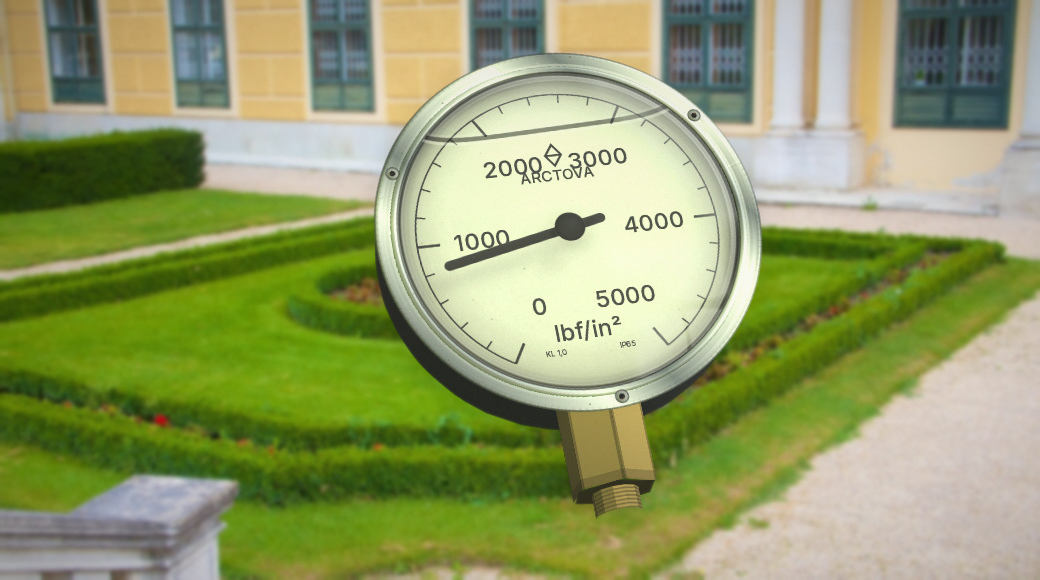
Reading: 800 psi
